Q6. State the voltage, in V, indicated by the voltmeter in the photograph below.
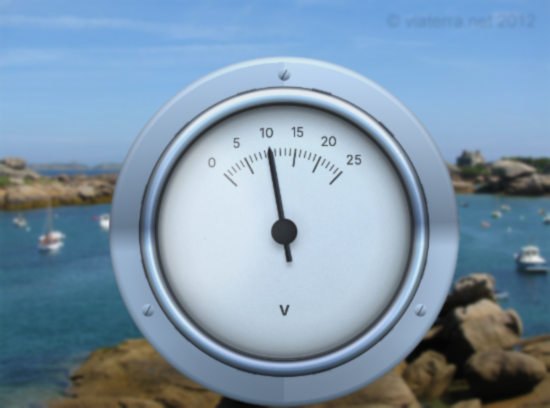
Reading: 10 V
